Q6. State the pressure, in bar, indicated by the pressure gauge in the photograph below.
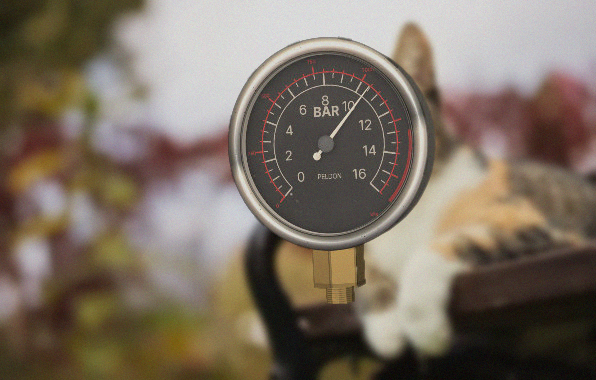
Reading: 10.5 bar
